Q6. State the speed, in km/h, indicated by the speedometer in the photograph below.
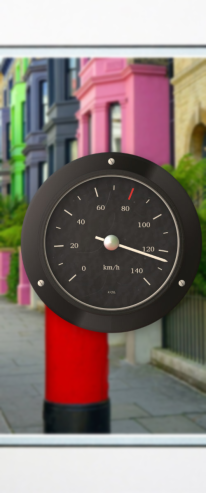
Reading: 125 km/h
